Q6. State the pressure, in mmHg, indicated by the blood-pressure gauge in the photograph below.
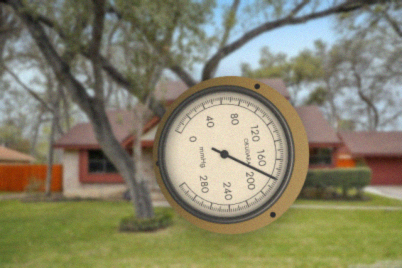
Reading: 180 mmHg
